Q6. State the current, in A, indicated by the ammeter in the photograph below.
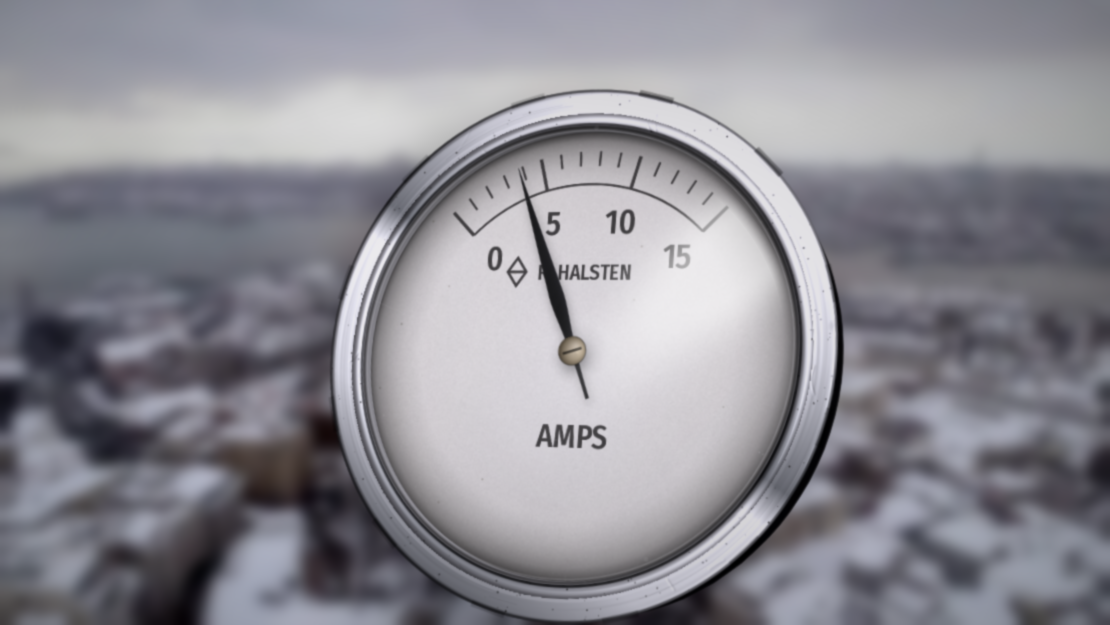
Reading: 4 A
